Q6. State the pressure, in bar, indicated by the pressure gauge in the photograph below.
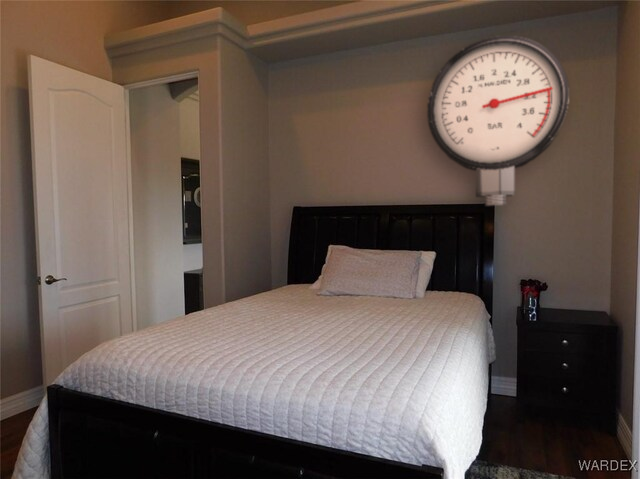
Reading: 3.2 bar
